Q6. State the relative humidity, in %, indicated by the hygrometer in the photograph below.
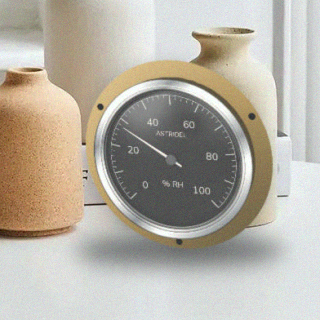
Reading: 28 %
